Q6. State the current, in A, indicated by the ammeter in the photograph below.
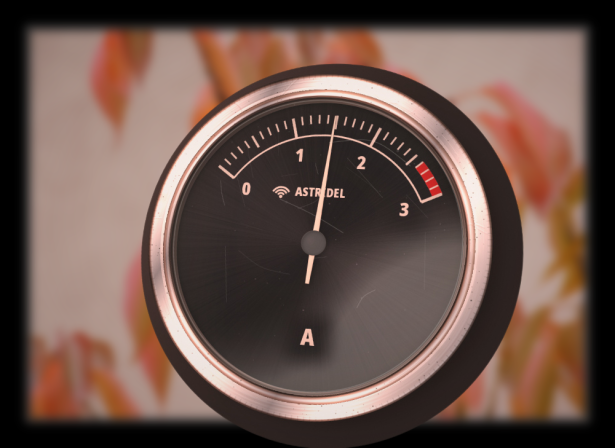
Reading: 1.5 A
